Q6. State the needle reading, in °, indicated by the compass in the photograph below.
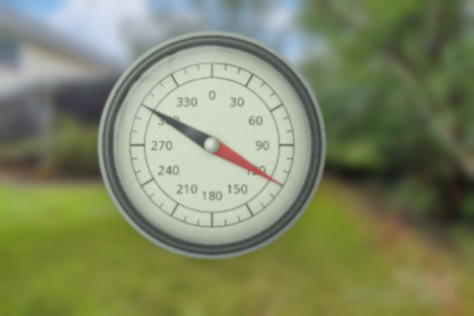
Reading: 120 °
